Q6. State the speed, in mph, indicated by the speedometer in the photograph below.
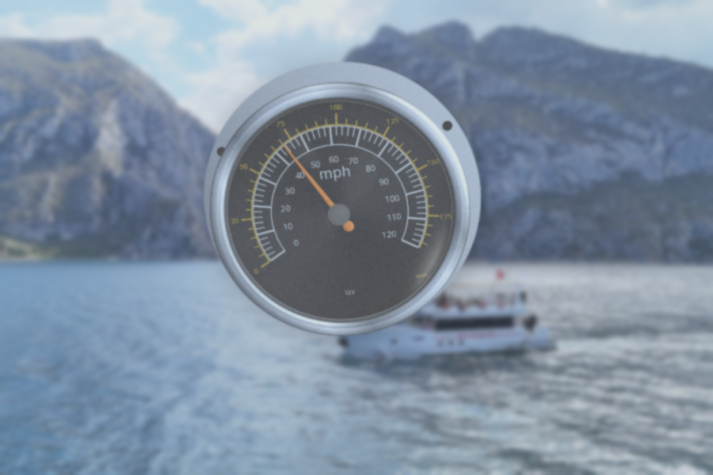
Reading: 44 mph
